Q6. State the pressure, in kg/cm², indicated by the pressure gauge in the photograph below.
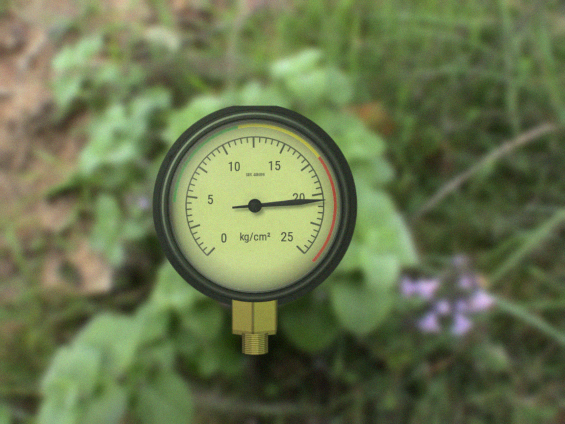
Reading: 20.5 kg/cm²
